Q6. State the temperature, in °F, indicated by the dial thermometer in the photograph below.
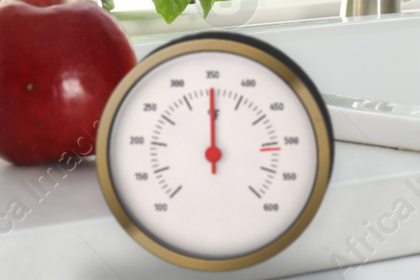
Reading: 350 °F
